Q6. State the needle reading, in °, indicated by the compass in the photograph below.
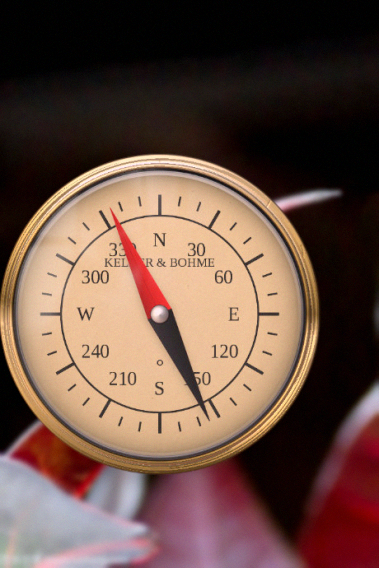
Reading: 335 °
